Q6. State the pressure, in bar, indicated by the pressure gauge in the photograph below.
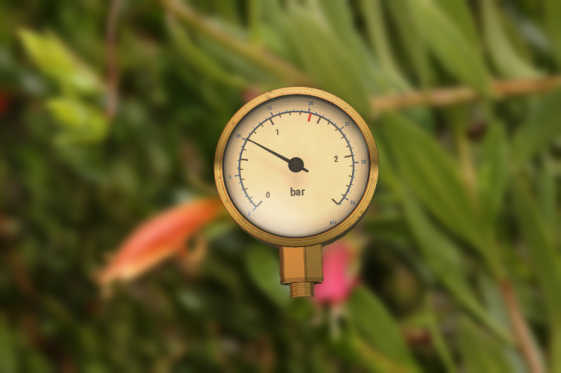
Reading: 0.7 bar
